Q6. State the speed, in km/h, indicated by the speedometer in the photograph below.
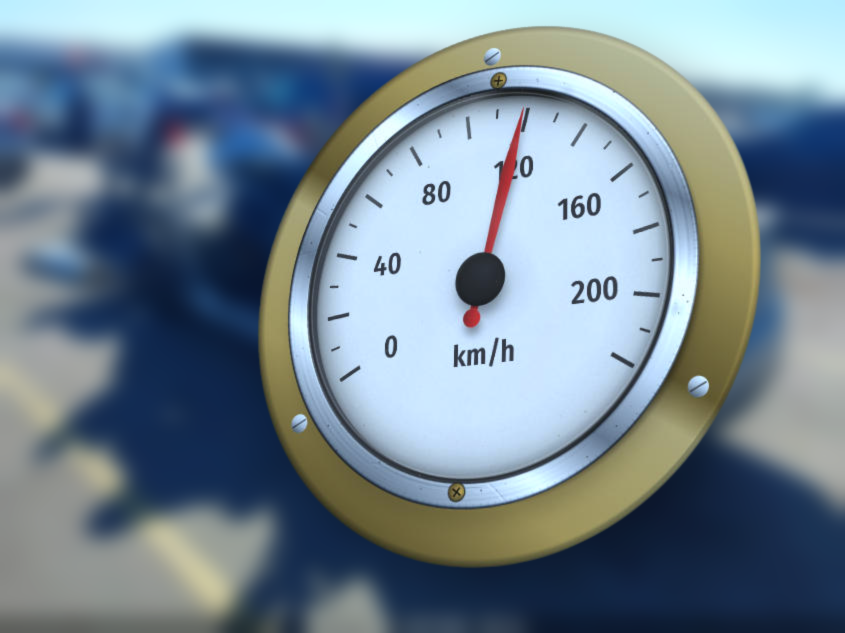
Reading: 120 km/h
